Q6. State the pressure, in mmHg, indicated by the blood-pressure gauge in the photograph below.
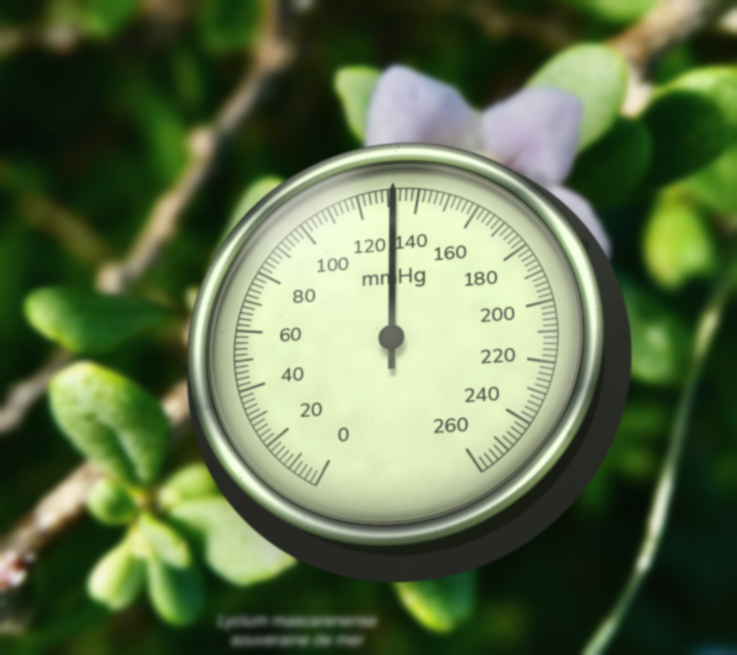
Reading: 132 mmHg
